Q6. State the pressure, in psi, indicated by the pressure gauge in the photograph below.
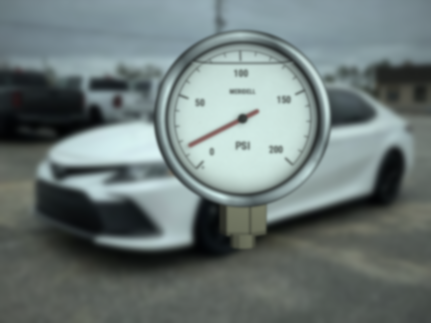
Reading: 15 psi
